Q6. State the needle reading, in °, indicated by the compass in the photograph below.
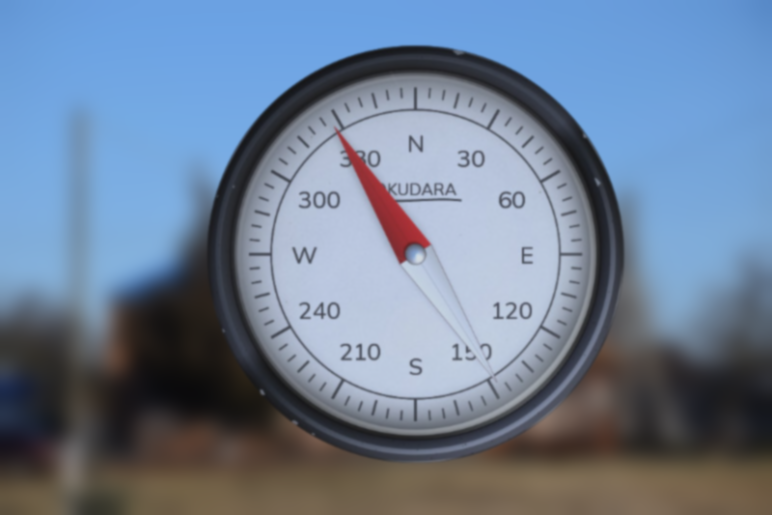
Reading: 327.5 °
